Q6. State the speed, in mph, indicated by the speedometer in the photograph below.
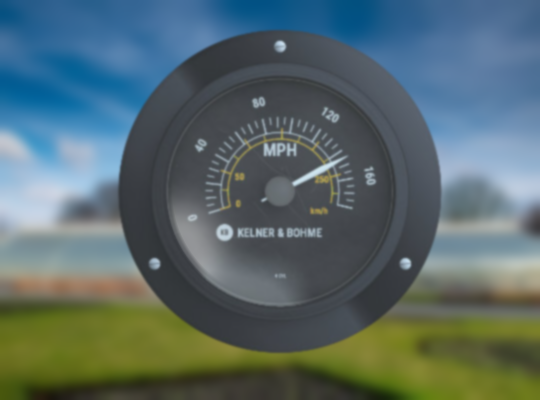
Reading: 145 mph
